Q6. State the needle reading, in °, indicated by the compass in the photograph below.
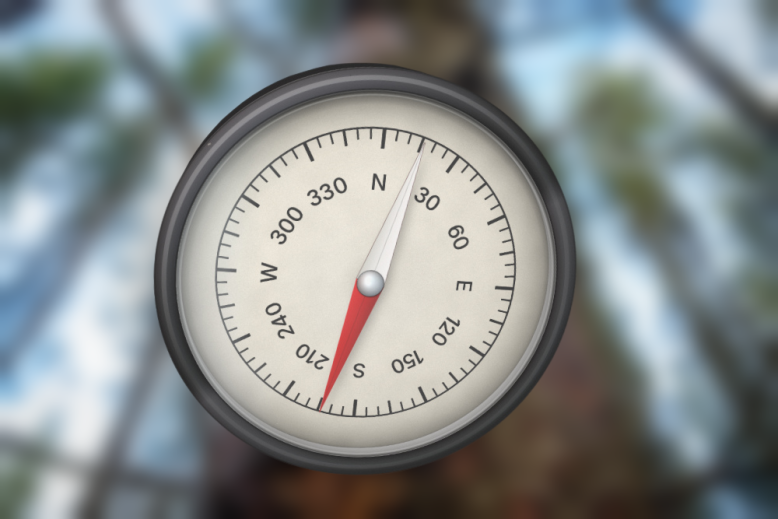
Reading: 195 °
